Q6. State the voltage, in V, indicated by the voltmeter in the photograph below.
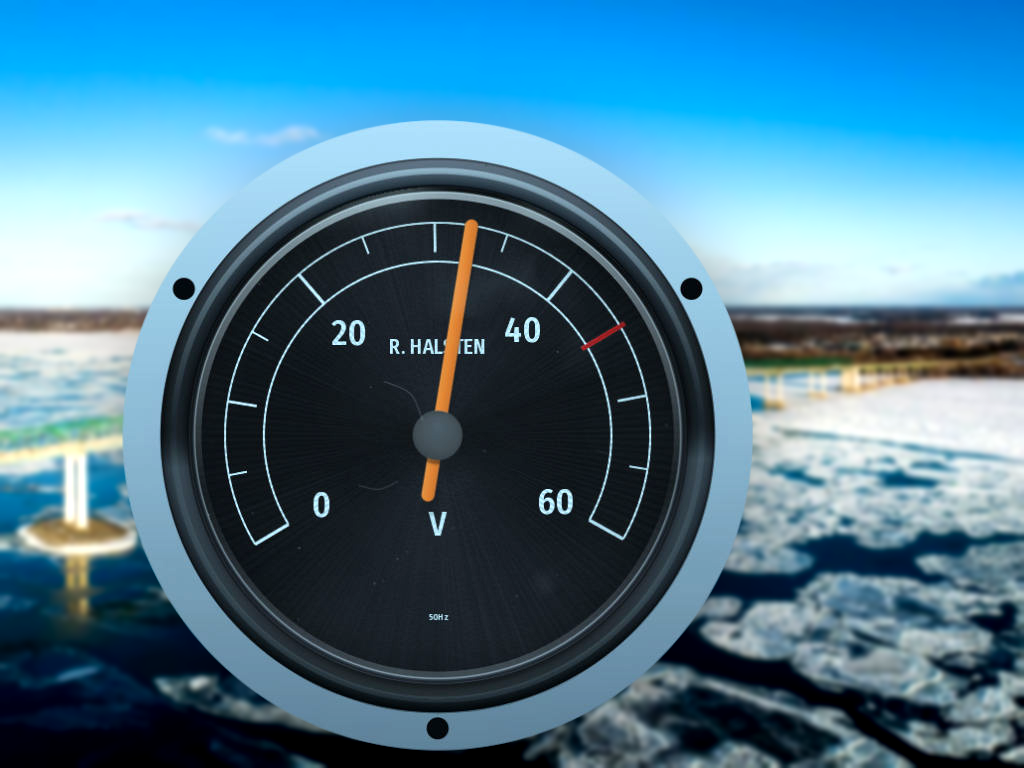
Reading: 32.5 V
